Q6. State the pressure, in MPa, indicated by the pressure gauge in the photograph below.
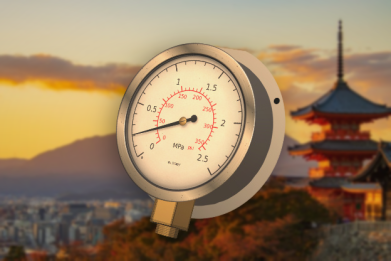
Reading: 0.2 MPa
